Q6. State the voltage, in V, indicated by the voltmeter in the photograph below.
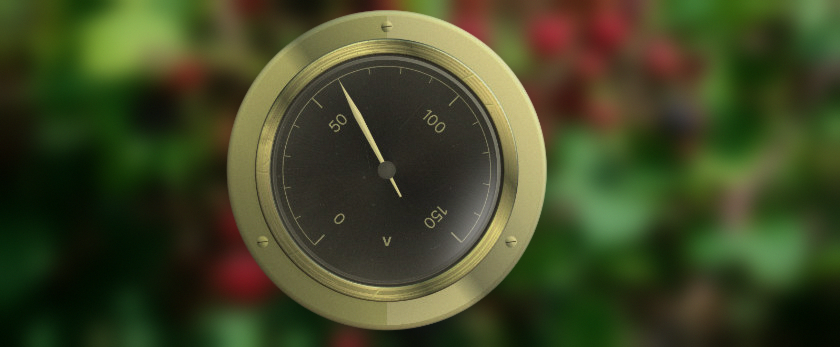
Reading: 60 V
